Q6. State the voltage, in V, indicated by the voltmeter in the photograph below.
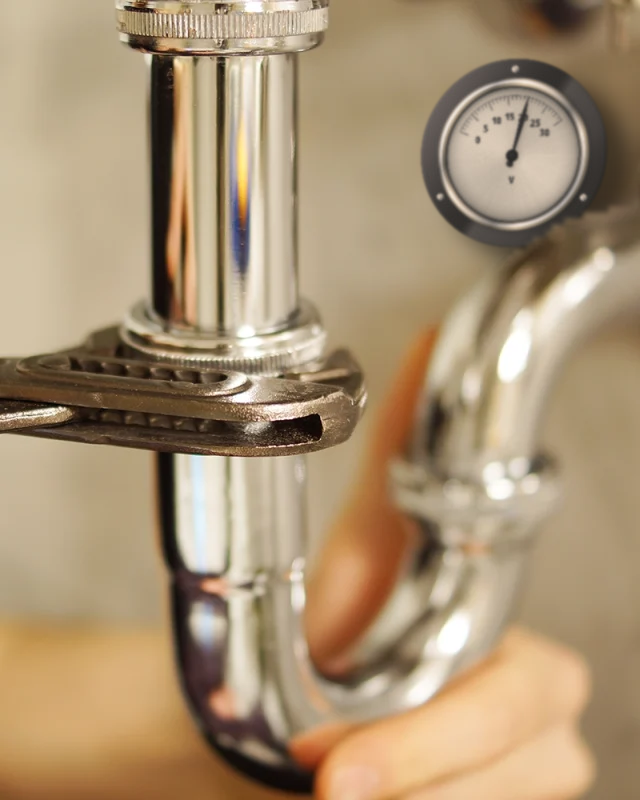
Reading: 20 V
